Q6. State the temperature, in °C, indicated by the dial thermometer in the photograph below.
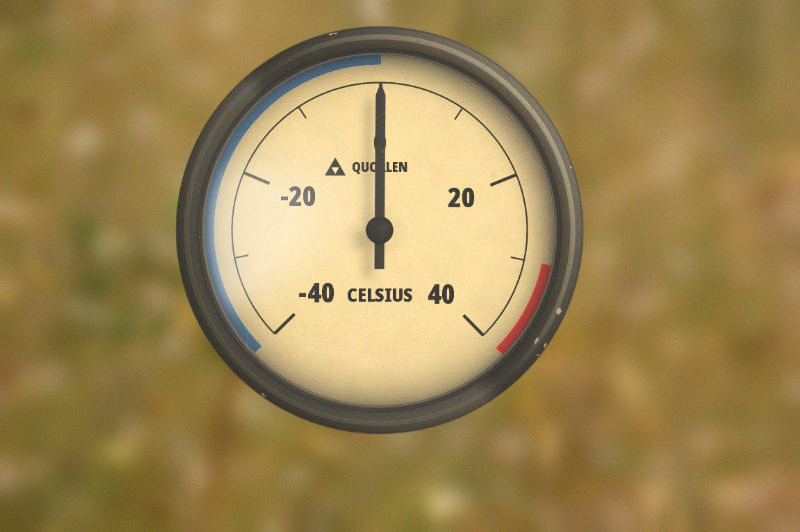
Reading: 0 °C
